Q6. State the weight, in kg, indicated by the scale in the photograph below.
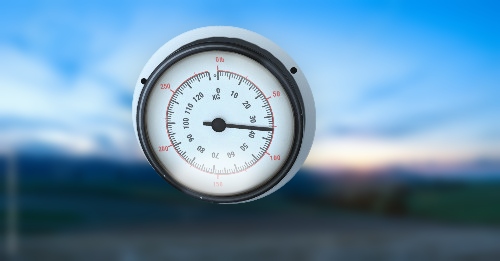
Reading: 35 kg
